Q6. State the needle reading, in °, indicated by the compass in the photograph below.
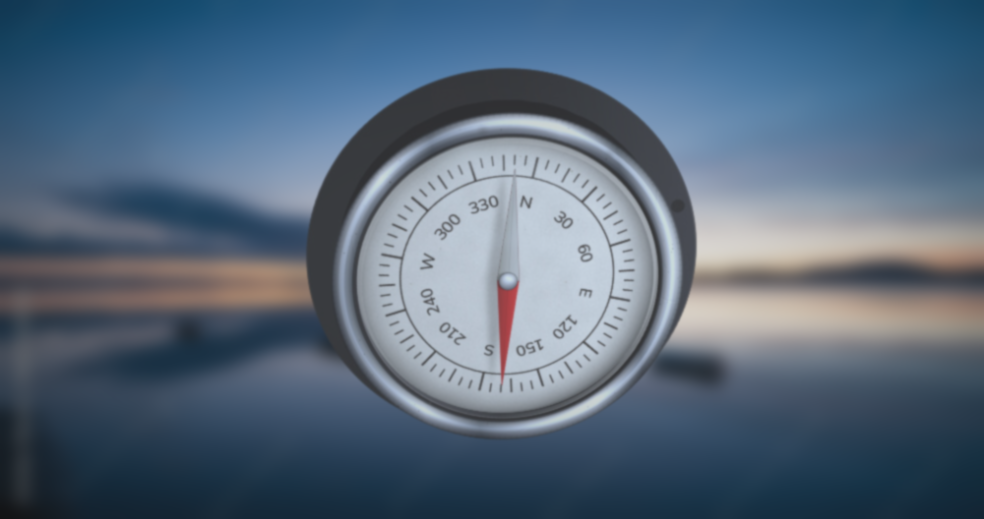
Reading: 170 °
